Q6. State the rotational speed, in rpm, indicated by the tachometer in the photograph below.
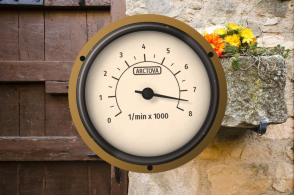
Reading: 7500 rpm
